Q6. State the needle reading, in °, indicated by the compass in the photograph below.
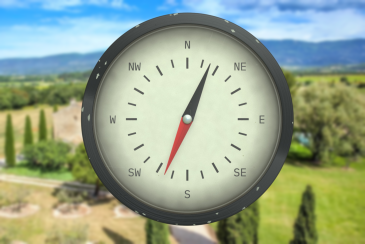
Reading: 202.5 °
